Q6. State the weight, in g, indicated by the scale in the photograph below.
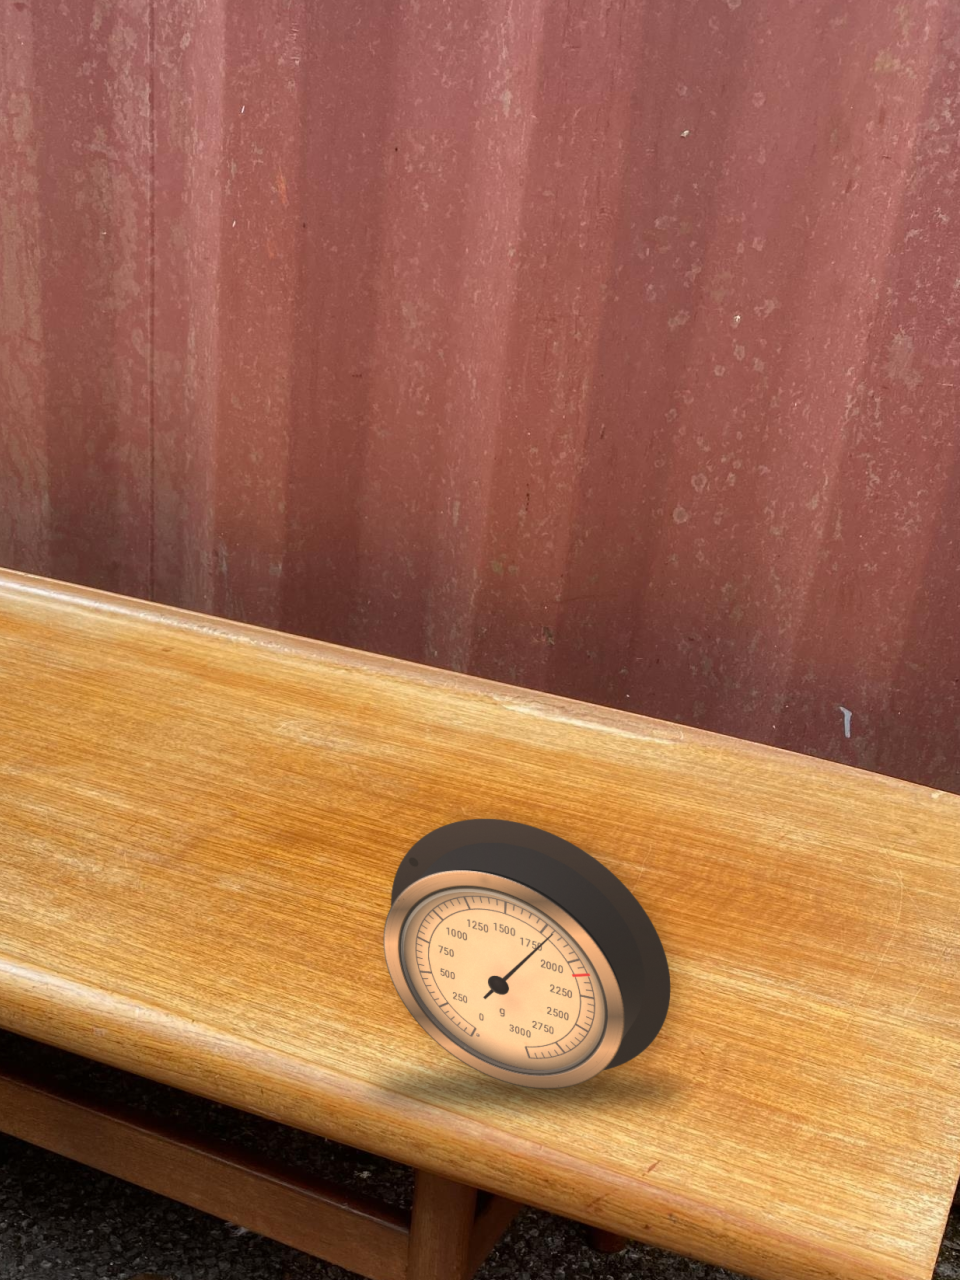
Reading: 1800 g
